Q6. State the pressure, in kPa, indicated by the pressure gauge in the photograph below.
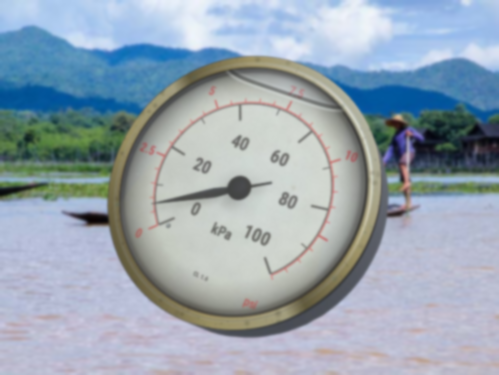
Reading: 5 kPa
